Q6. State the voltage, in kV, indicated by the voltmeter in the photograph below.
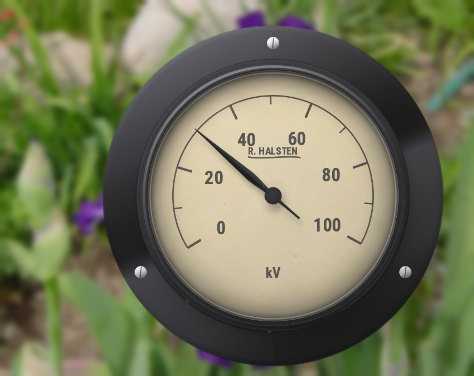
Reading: 30 kV
